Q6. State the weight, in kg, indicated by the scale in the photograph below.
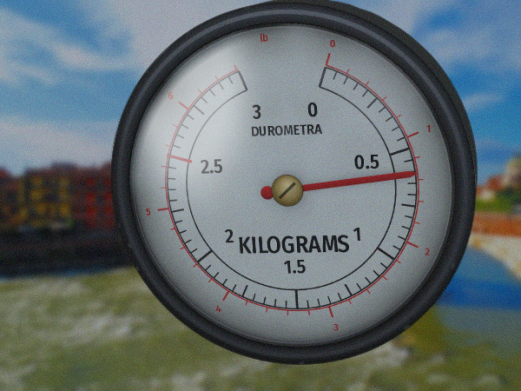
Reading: 0.6 kg
